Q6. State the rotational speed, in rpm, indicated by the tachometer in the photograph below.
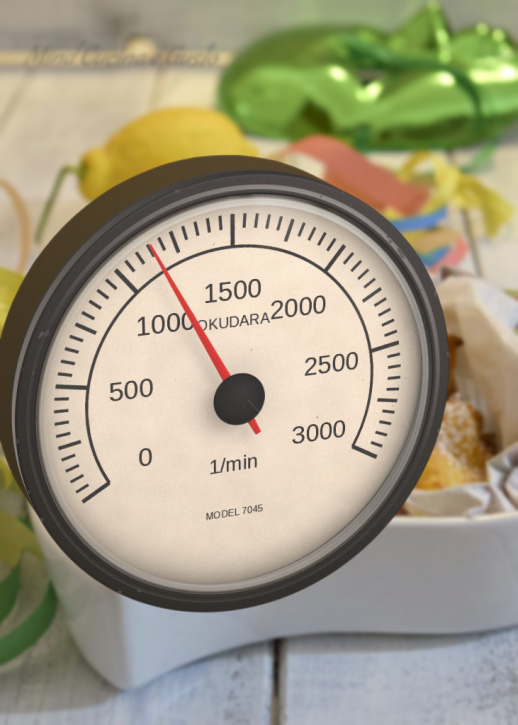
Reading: 1150 rpm
